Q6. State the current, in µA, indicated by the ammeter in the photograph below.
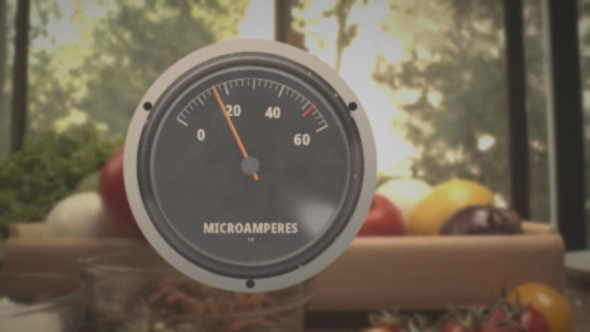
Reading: 16 µA
